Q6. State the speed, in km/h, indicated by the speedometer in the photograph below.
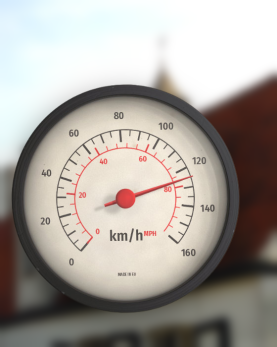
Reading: 125 km/h
